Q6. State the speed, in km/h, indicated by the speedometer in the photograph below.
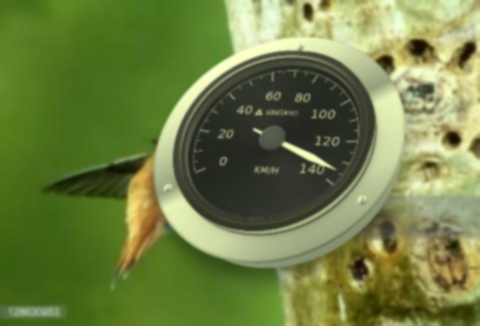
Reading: 135 km/h
